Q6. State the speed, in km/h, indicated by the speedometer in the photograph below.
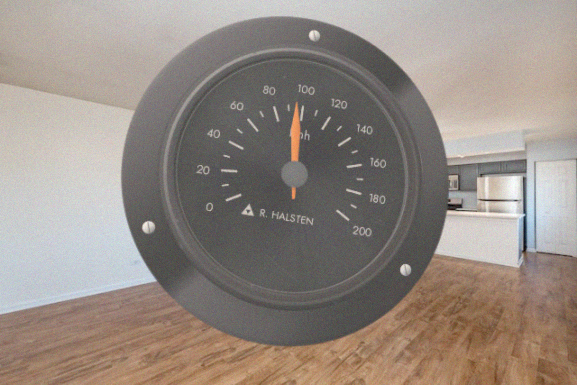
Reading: 95 km/h
